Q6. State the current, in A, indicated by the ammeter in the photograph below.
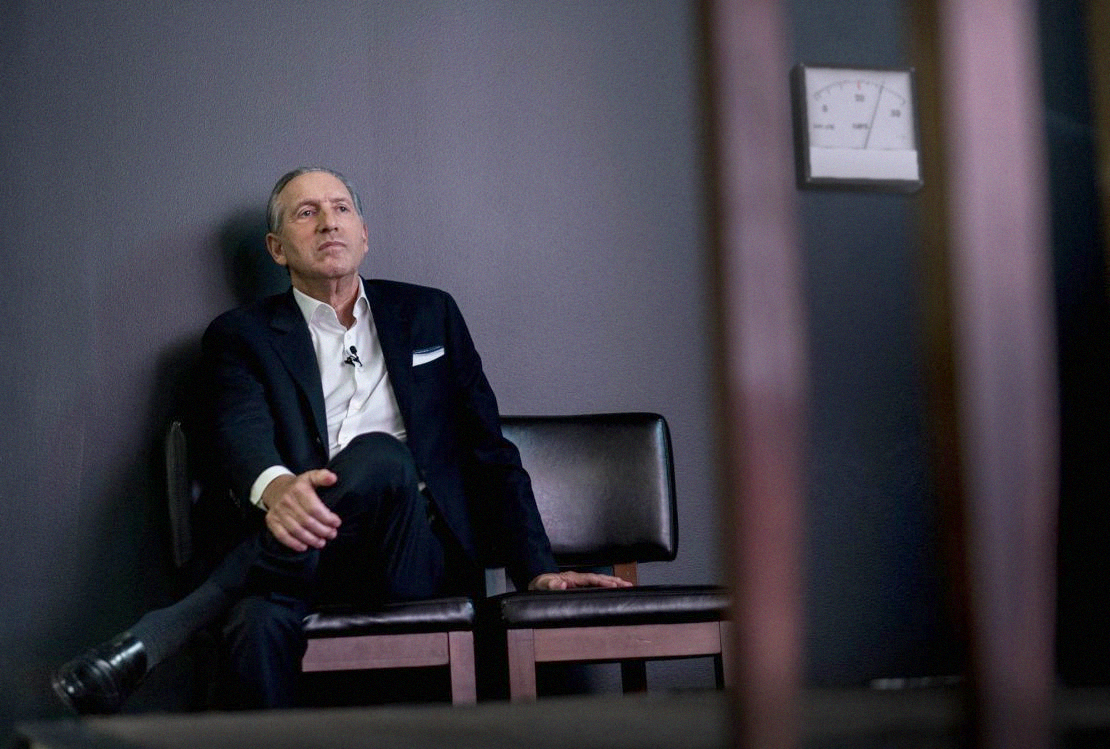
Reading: 25 A
